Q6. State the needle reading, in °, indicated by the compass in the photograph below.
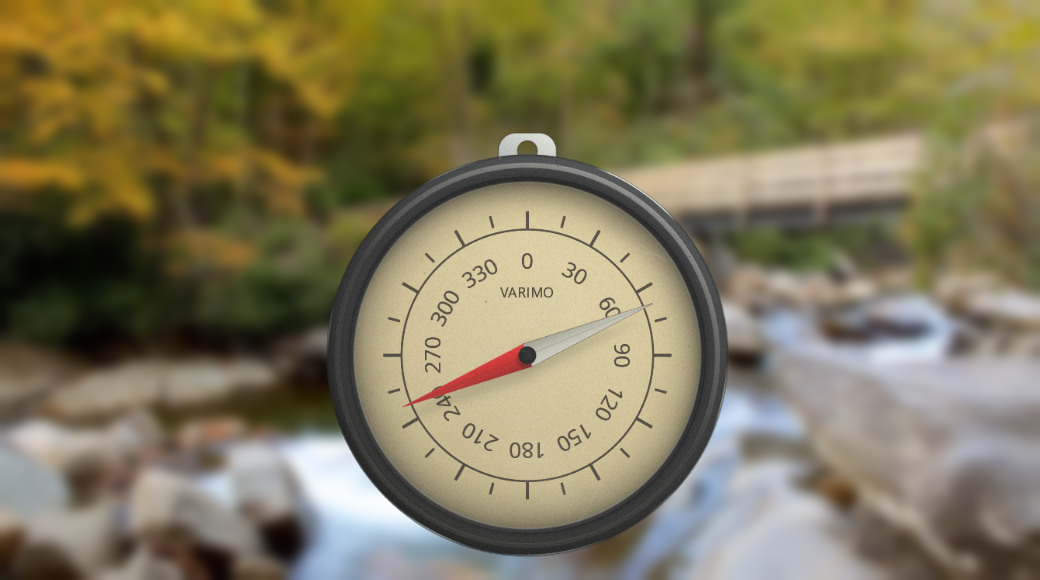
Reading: 247.5 °
